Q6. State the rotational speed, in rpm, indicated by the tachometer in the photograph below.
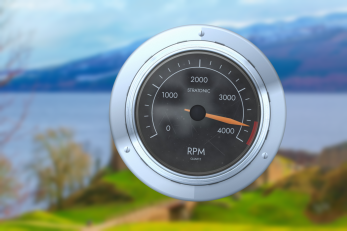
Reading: 3700 rpm
